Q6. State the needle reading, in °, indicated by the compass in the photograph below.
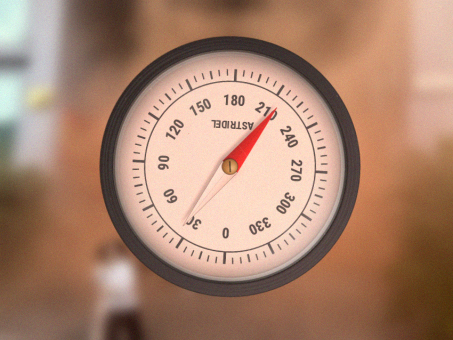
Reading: 215 °
